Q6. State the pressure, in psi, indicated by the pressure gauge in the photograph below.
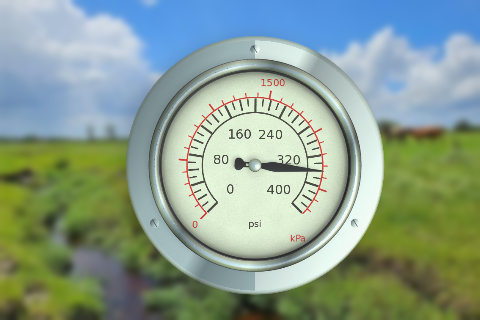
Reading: 340 psi
